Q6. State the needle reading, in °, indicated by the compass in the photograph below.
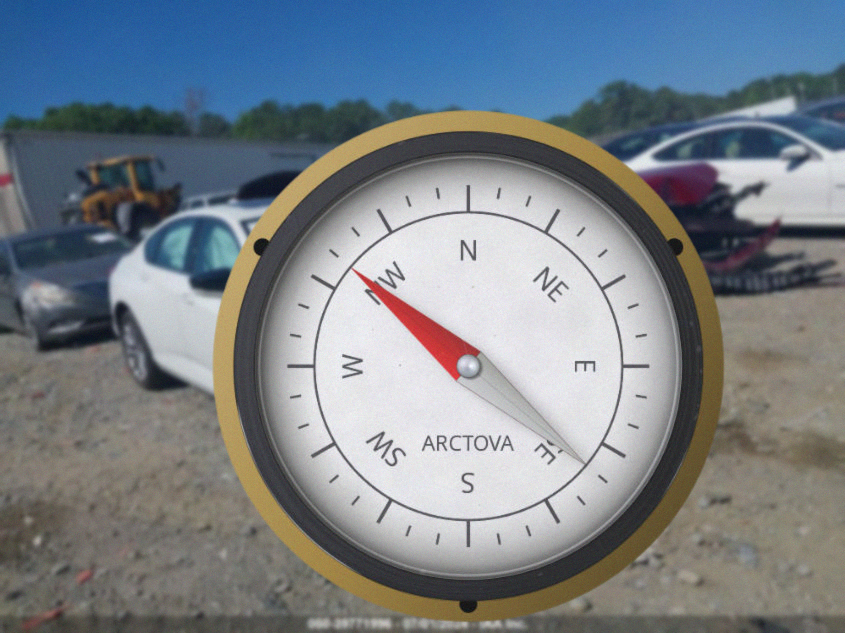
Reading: 310 °
